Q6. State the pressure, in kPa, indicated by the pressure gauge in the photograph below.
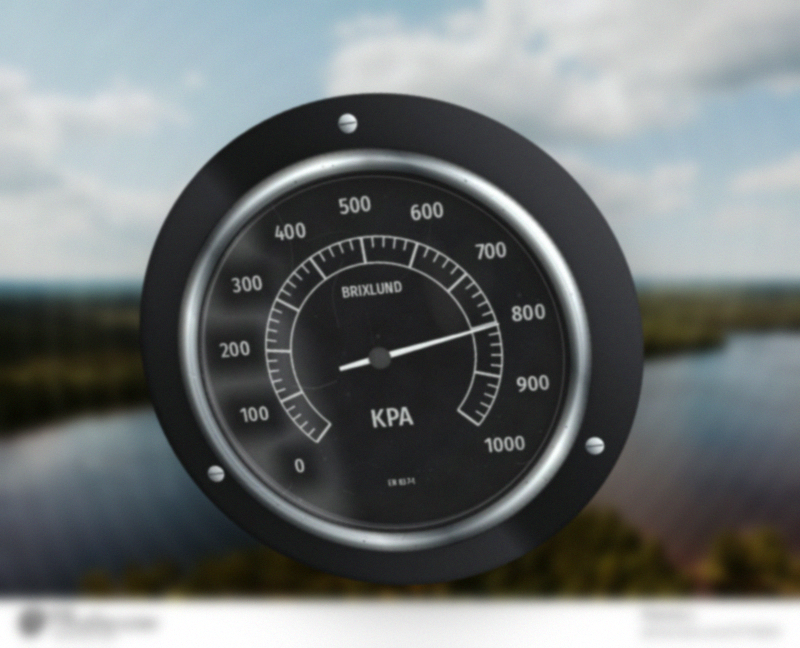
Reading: 800 kPa
